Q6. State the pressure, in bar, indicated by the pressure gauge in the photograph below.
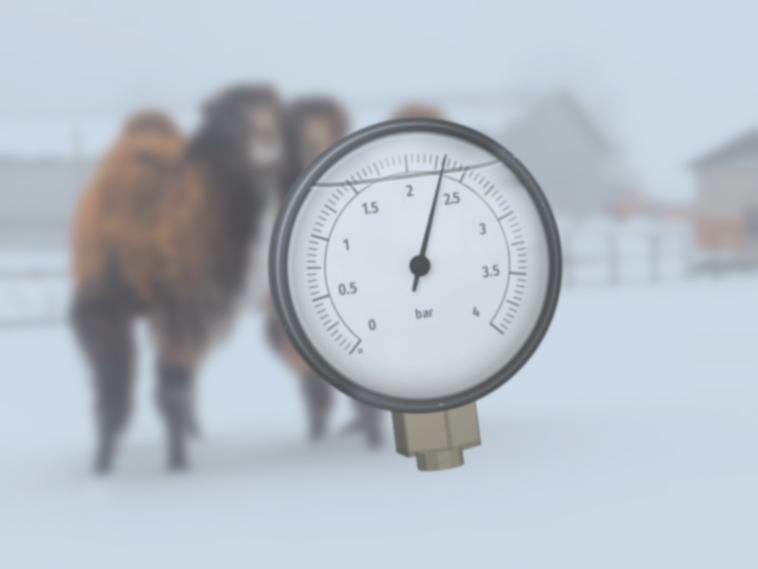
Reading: 2.3 bar
